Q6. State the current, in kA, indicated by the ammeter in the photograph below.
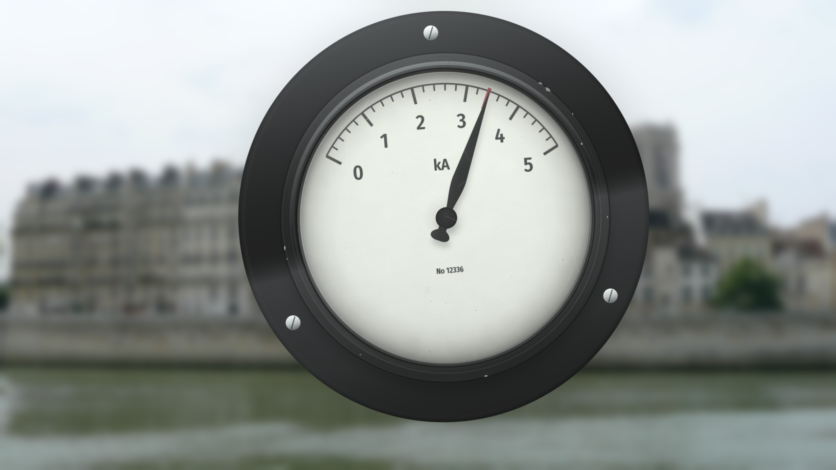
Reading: 3.4 kA
